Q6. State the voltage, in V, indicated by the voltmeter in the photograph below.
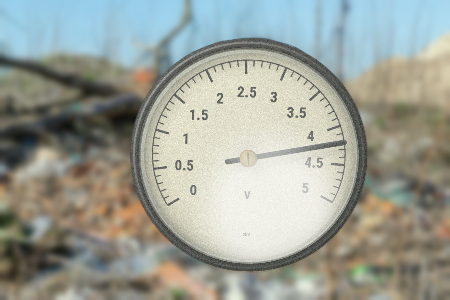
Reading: 4.2 V
